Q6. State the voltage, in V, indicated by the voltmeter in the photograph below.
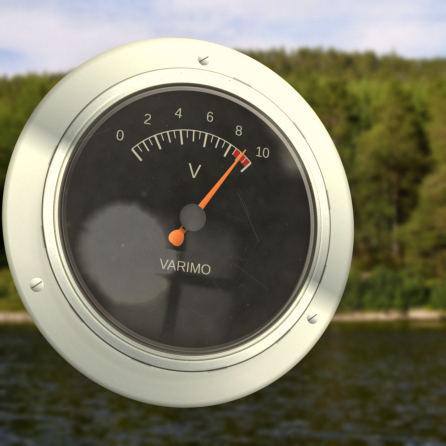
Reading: 9 V
